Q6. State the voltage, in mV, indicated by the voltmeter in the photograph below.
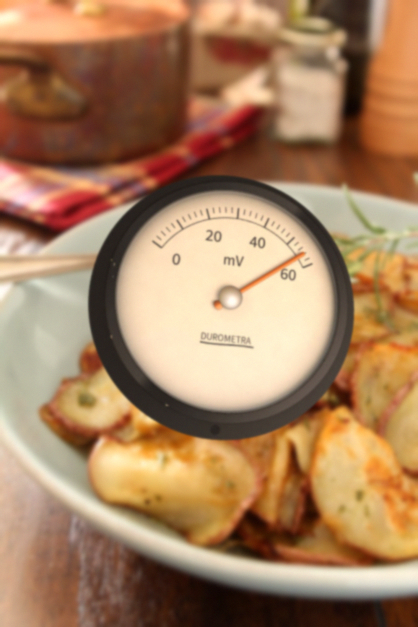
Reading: 56 mV
